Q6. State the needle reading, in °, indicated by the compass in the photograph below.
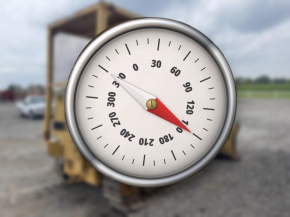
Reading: 150 °
